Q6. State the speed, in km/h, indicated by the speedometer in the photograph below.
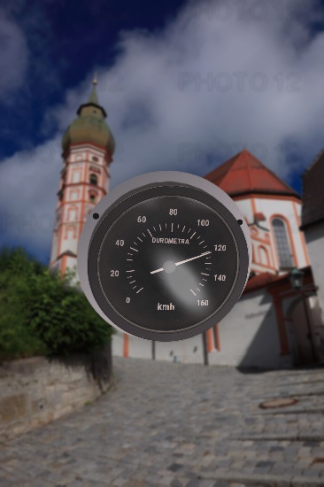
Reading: 120 km/h
